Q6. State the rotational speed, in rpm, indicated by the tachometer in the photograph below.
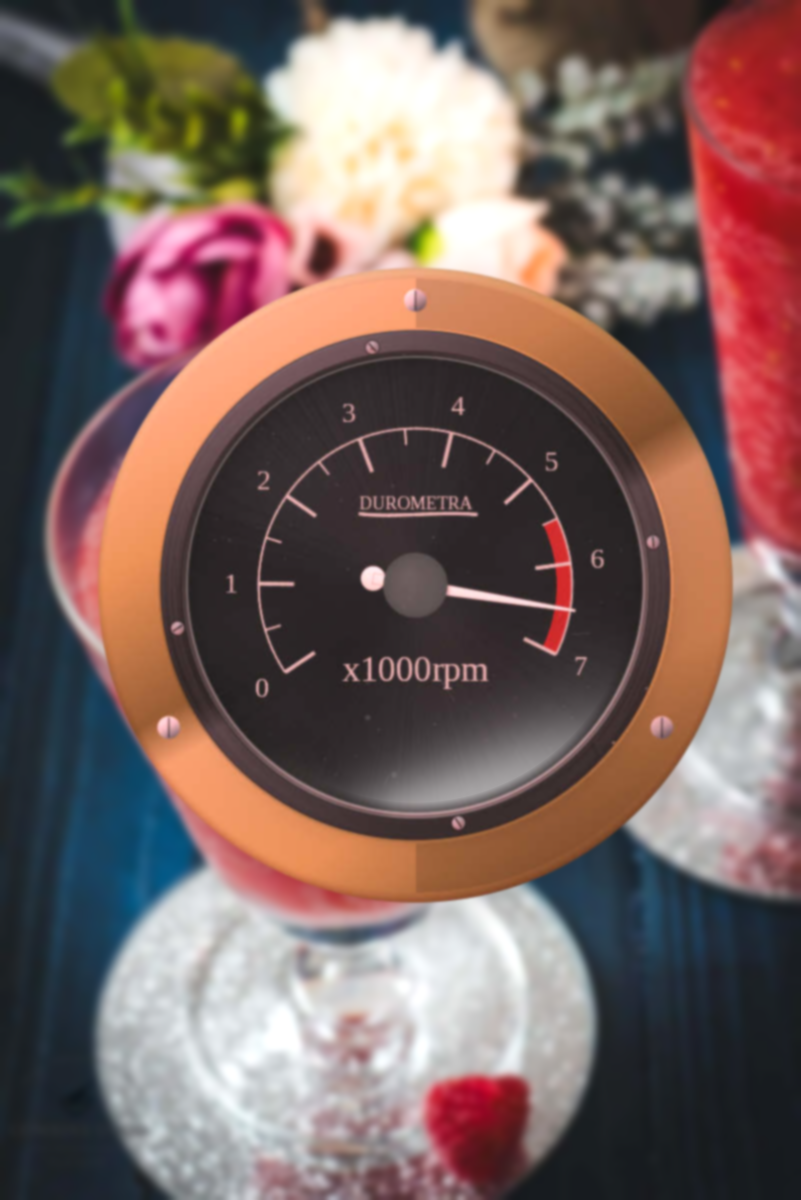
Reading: 6500 rpm
